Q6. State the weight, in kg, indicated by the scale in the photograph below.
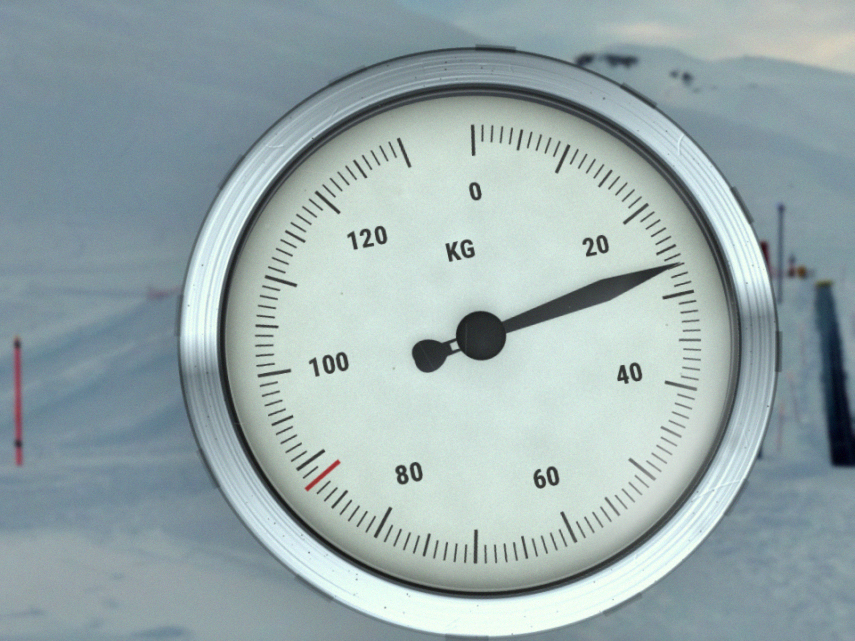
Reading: 27 kg
